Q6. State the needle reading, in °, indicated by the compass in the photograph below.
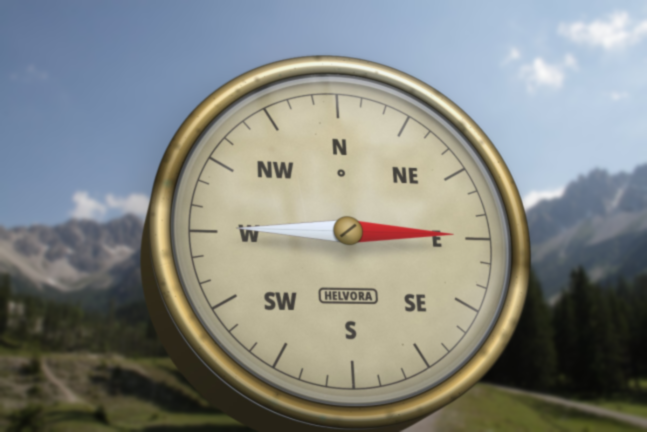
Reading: 90 °
